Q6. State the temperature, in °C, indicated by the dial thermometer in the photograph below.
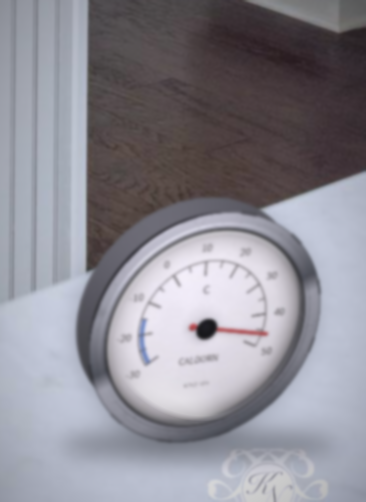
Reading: 45 °C
